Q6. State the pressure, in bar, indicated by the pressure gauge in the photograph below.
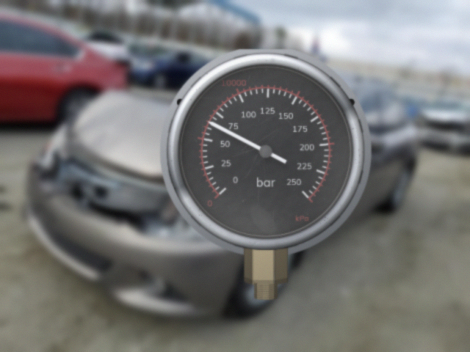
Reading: 65 bar
